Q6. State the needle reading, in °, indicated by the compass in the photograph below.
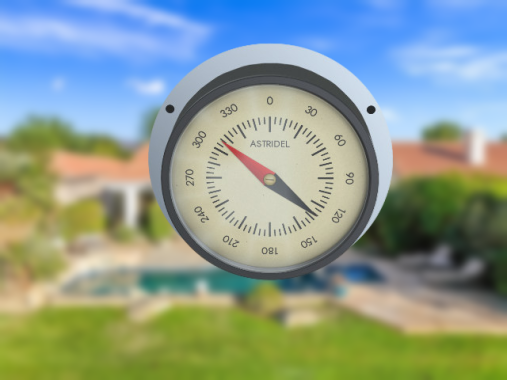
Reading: 310 °
